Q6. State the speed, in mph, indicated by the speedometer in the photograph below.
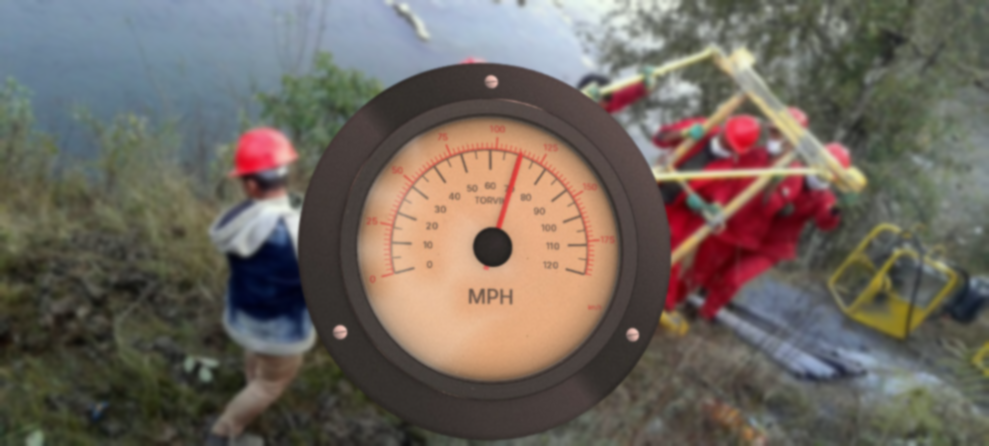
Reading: 70 mph
